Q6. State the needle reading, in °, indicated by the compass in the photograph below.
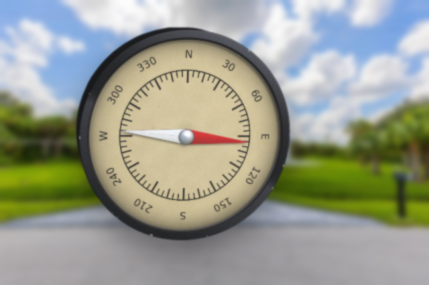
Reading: 95 °
